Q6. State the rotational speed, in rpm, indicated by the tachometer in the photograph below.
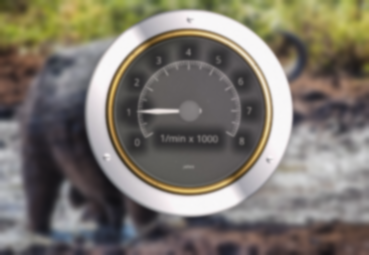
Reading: 1000 rpm
